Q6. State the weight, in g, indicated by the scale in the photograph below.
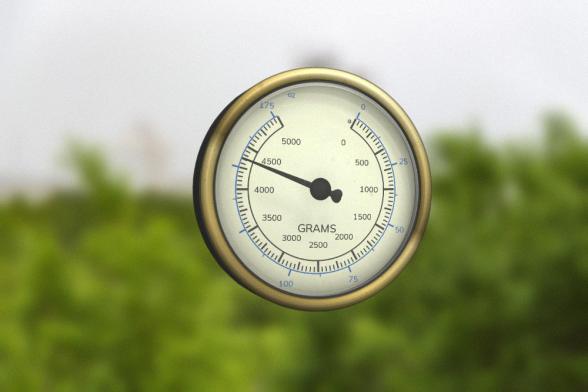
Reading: 4350 g
